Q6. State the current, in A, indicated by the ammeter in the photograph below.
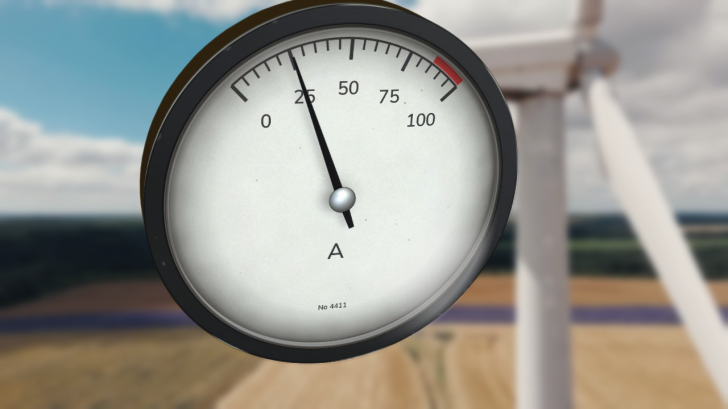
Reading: 25 A
